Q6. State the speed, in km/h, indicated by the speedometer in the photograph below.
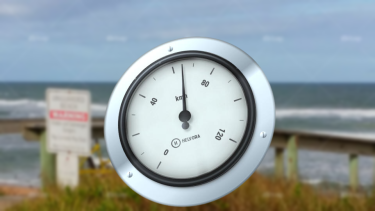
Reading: 65 km/h
